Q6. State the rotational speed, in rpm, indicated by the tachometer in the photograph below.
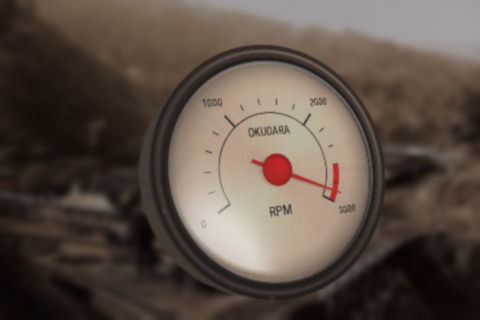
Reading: 2900 rpm
